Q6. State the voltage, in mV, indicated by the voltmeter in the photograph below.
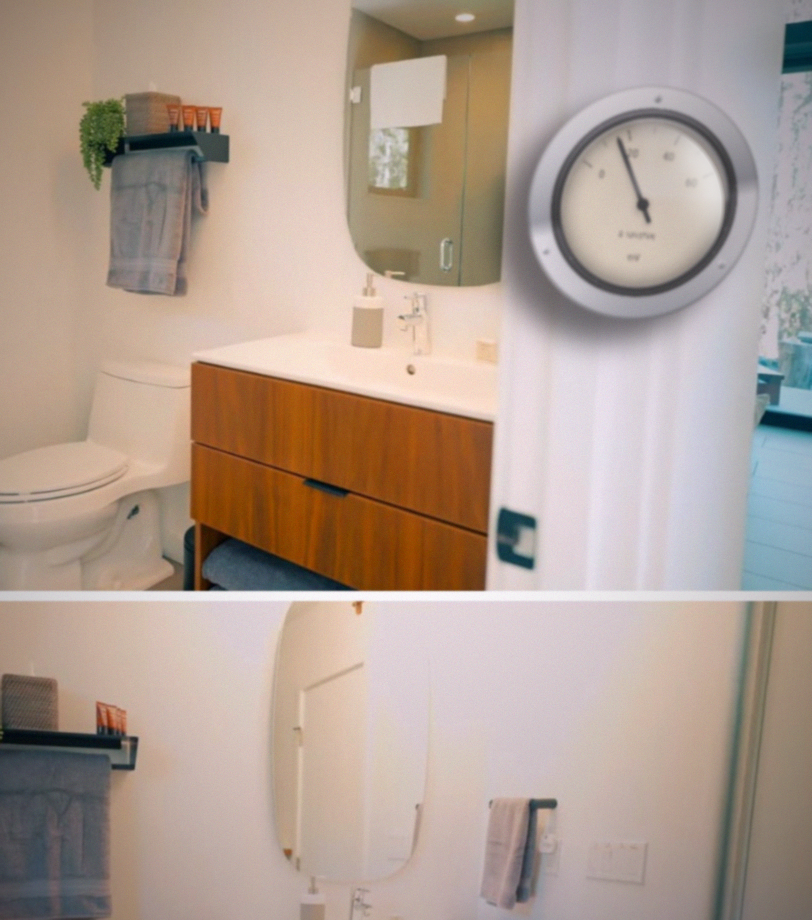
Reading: 15 mV
